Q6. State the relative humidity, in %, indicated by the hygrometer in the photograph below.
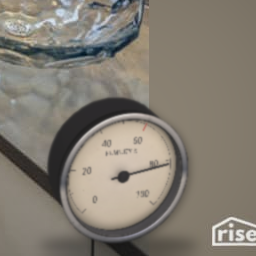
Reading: 80 %
